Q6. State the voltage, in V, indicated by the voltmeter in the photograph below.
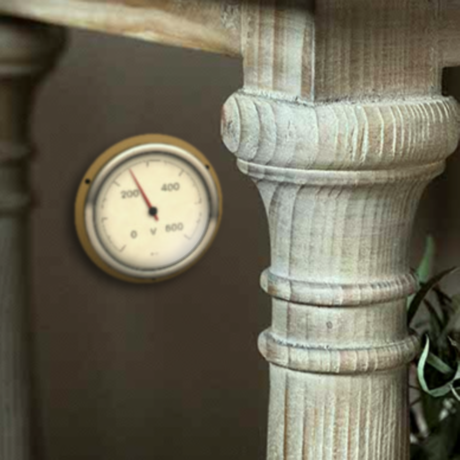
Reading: 250 V
